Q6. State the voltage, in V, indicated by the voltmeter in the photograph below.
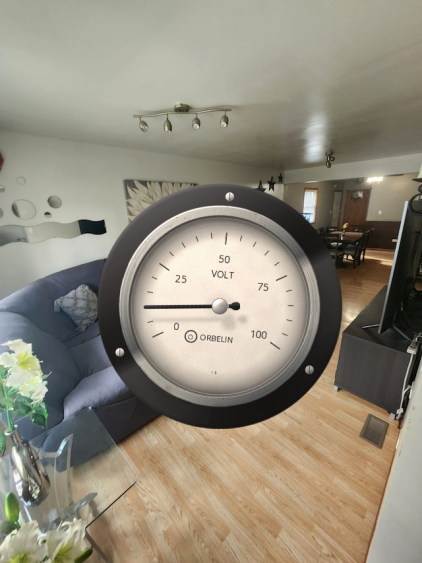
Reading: 10 V
